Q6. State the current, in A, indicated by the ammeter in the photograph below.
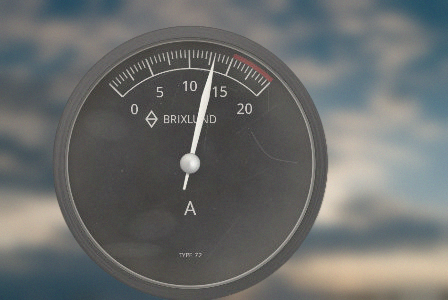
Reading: 13 A
